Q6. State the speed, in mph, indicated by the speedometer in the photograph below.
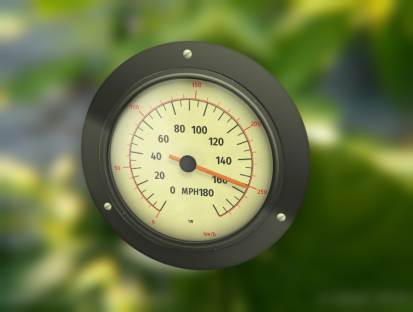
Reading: 155 mph
